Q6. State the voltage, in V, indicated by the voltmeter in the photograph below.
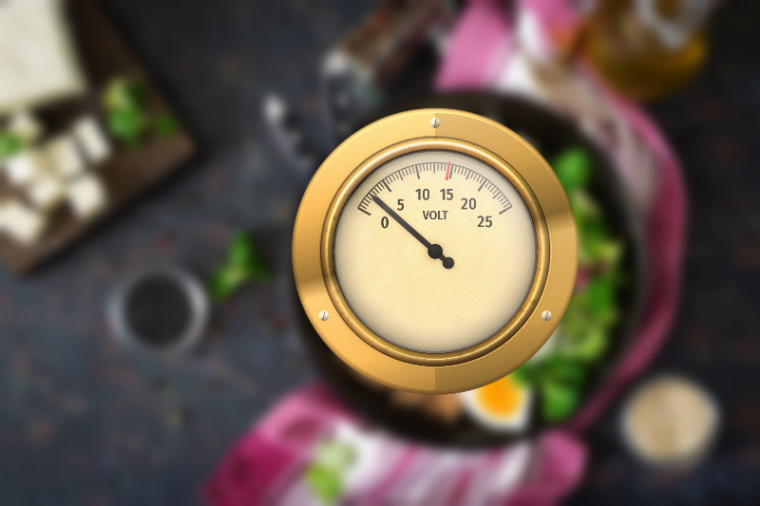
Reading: 2.5 V
